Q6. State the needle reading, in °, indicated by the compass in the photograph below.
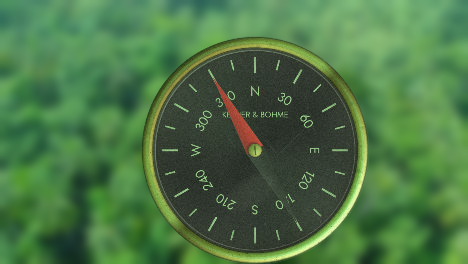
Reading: 330 °
